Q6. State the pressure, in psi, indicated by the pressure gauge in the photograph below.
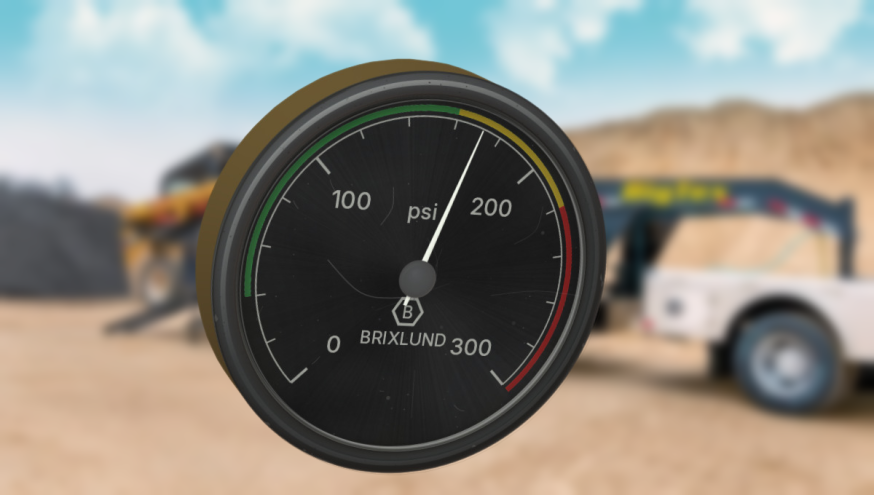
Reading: 170 psi
